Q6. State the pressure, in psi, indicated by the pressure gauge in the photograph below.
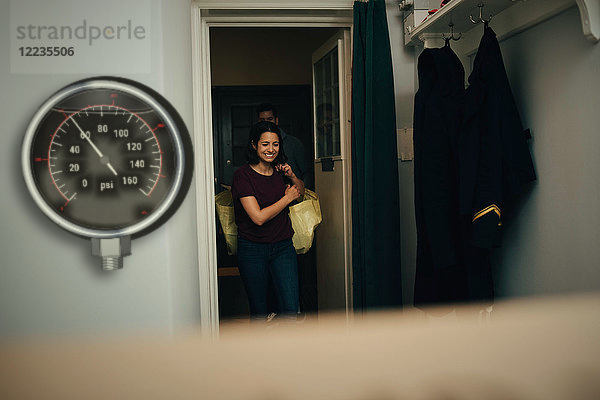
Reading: 60 psi
